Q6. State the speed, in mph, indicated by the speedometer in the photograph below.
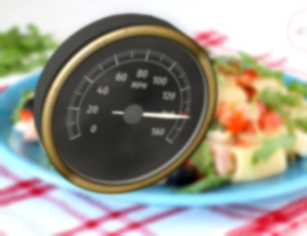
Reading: 140 mph
